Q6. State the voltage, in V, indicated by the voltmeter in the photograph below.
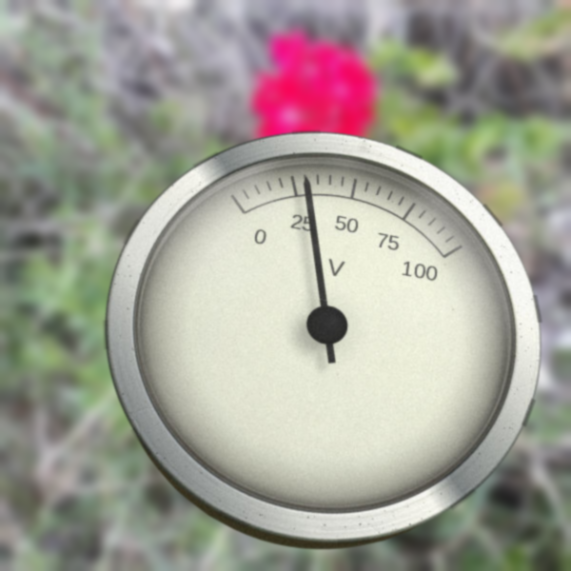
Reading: 30 V
